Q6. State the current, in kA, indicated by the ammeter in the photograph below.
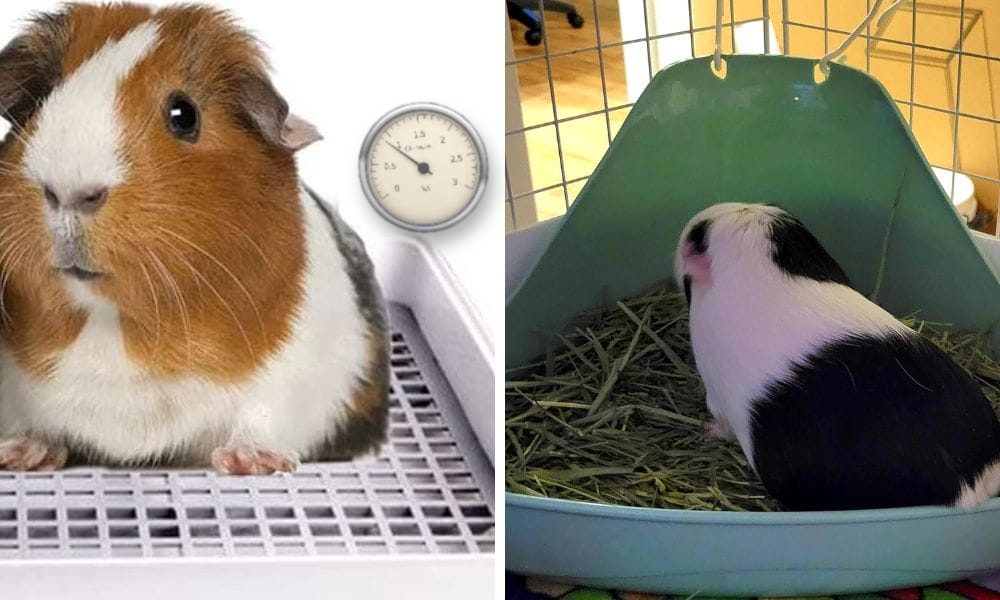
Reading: 0.9 kA
